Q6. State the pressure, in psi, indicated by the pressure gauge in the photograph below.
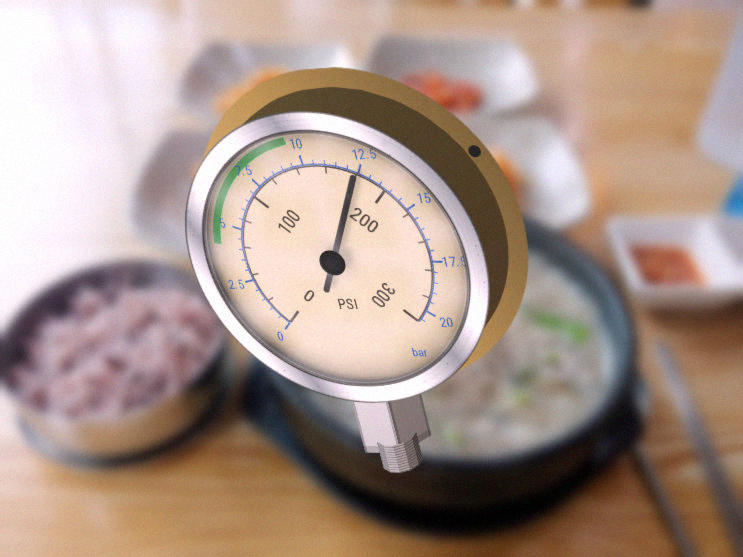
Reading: 180 psi
